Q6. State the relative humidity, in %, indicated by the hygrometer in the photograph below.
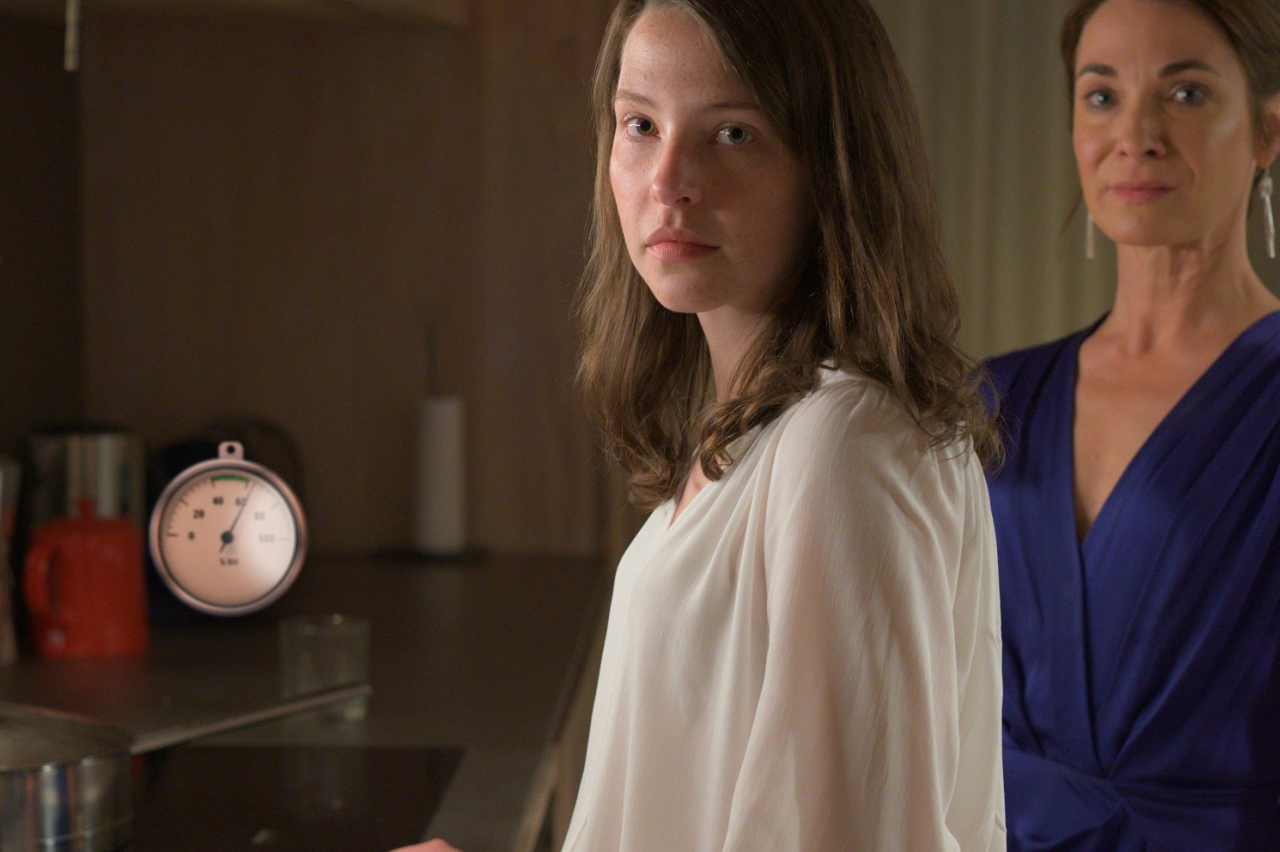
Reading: 64 %
